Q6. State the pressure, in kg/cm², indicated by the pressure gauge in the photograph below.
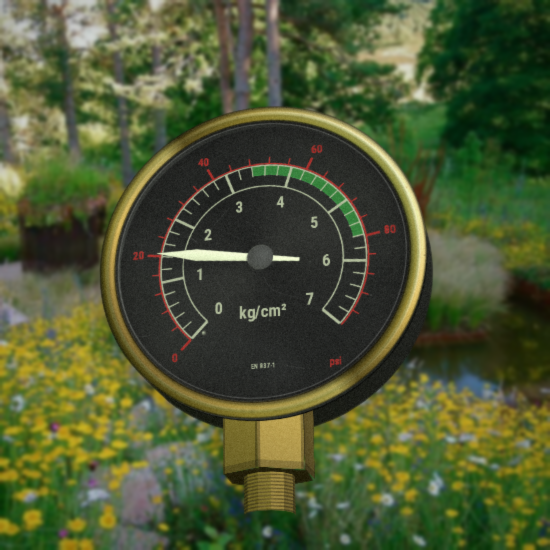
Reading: 1.4 kg/cm²
